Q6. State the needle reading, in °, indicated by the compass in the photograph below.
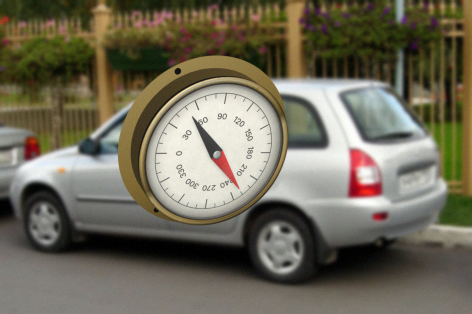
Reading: 230 °
